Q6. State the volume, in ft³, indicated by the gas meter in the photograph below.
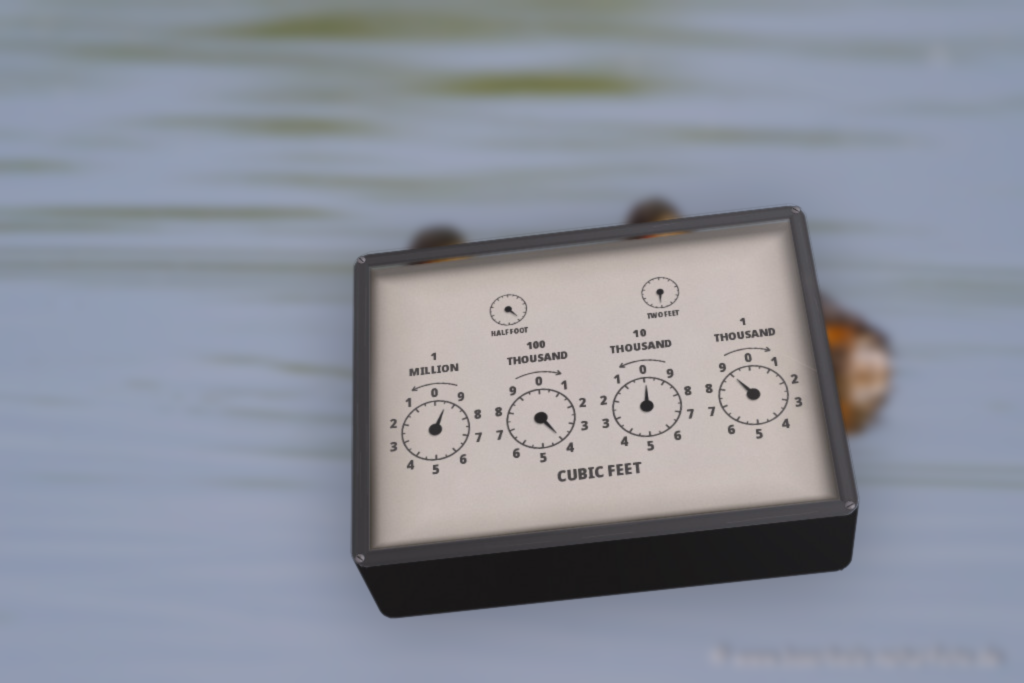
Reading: 939900 ft³
